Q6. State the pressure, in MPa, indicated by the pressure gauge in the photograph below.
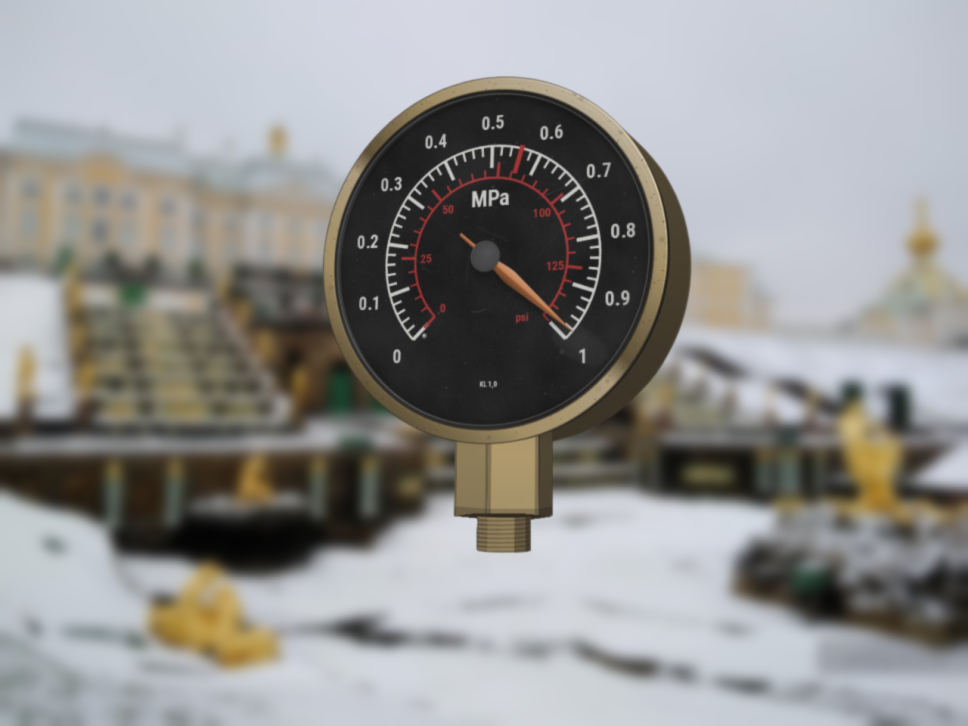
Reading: 0.98 MPa
